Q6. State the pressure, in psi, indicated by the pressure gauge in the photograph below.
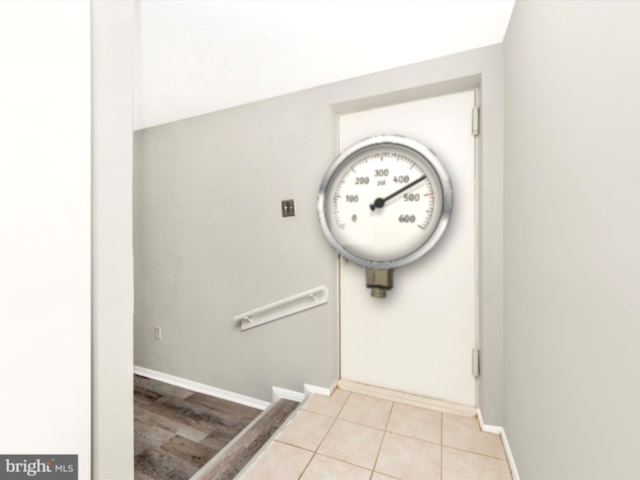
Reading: 450 psi
